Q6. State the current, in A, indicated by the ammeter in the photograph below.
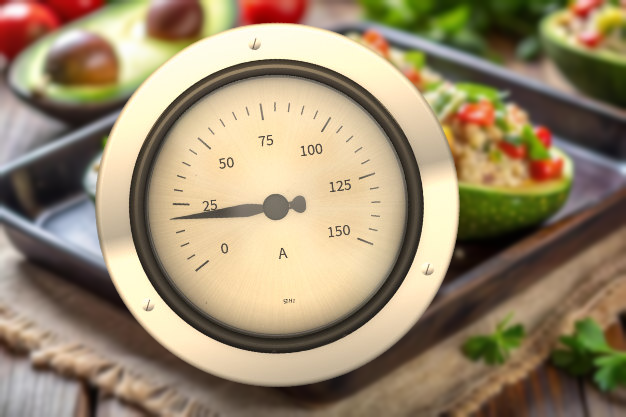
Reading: 20 A
